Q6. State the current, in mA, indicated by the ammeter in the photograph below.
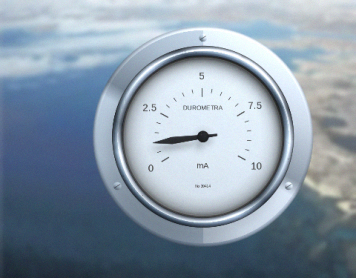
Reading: 1 mA
